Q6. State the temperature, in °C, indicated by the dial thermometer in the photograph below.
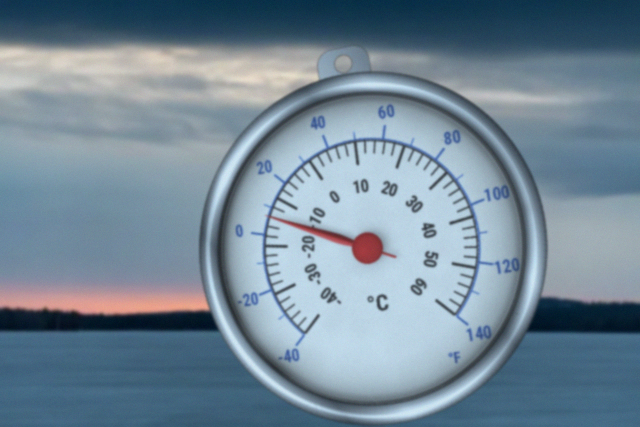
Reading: -14 °C
